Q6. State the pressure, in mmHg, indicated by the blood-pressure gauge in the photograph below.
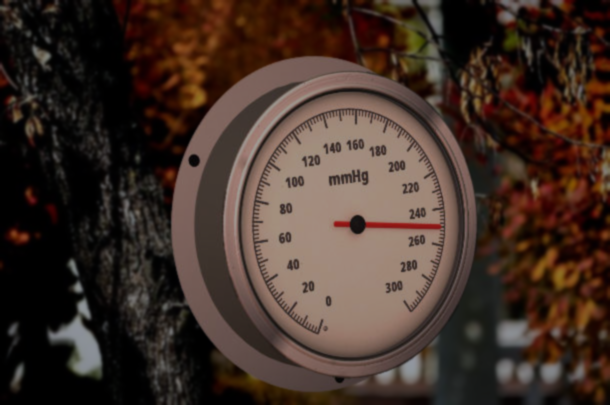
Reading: 250 mmHg
